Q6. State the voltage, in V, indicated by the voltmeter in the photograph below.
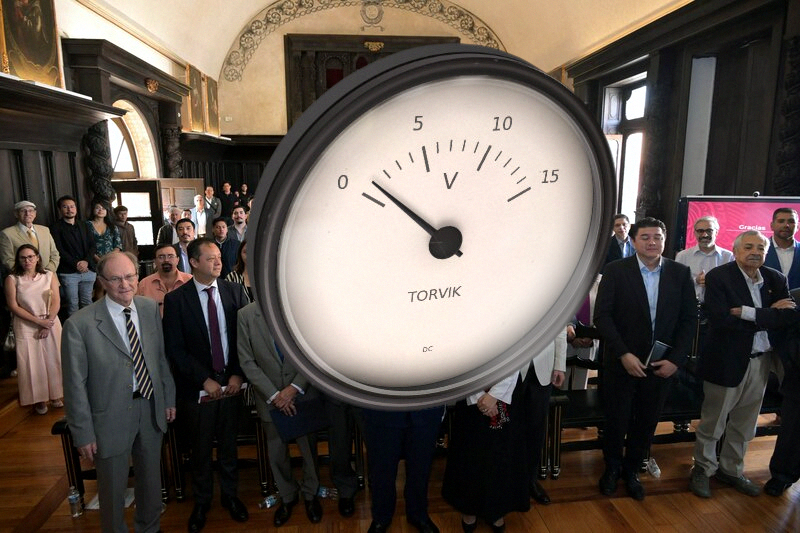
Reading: 1 V
